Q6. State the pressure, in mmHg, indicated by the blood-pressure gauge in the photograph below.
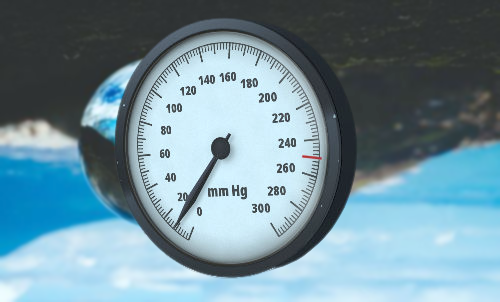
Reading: 10 mmHg
